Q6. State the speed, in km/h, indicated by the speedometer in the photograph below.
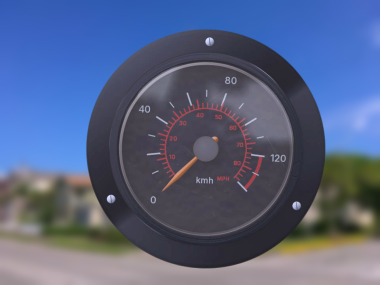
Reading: 0 km/h
